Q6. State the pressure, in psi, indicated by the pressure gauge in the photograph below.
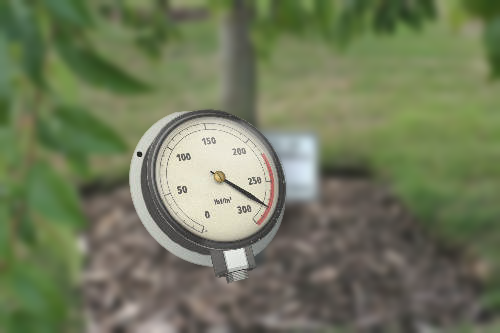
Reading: 280 psi
